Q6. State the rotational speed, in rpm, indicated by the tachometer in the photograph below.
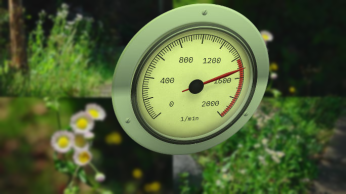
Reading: 1500 rpm
